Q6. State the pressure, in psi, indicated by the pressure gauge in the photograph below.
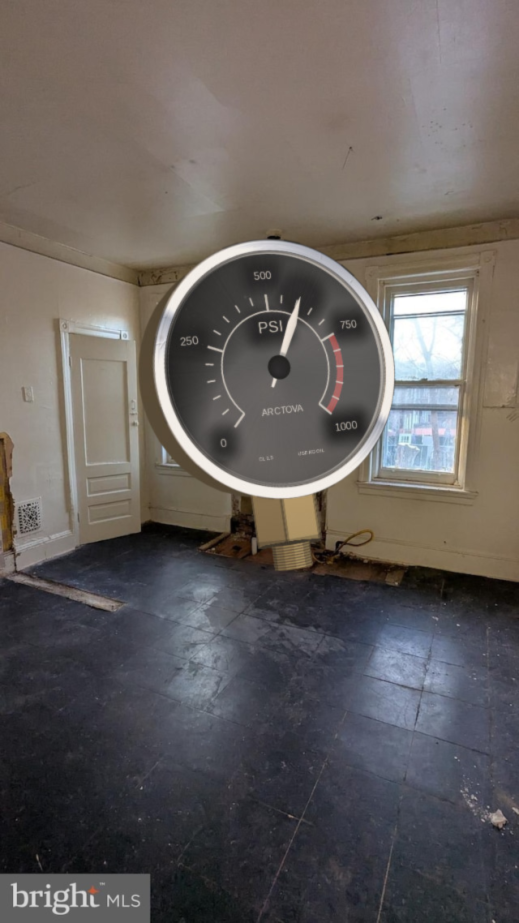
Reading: 600 psi
